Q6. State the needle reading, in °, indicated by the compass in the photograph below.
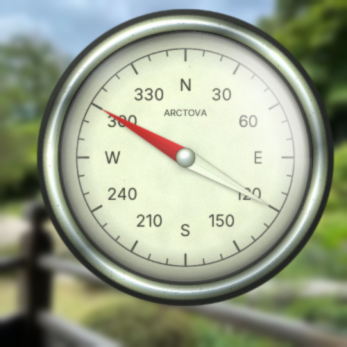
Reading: 300 °
